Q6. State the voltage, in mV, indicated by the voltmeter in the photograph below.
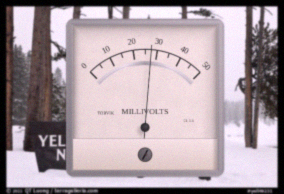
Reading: 27.5 mV
